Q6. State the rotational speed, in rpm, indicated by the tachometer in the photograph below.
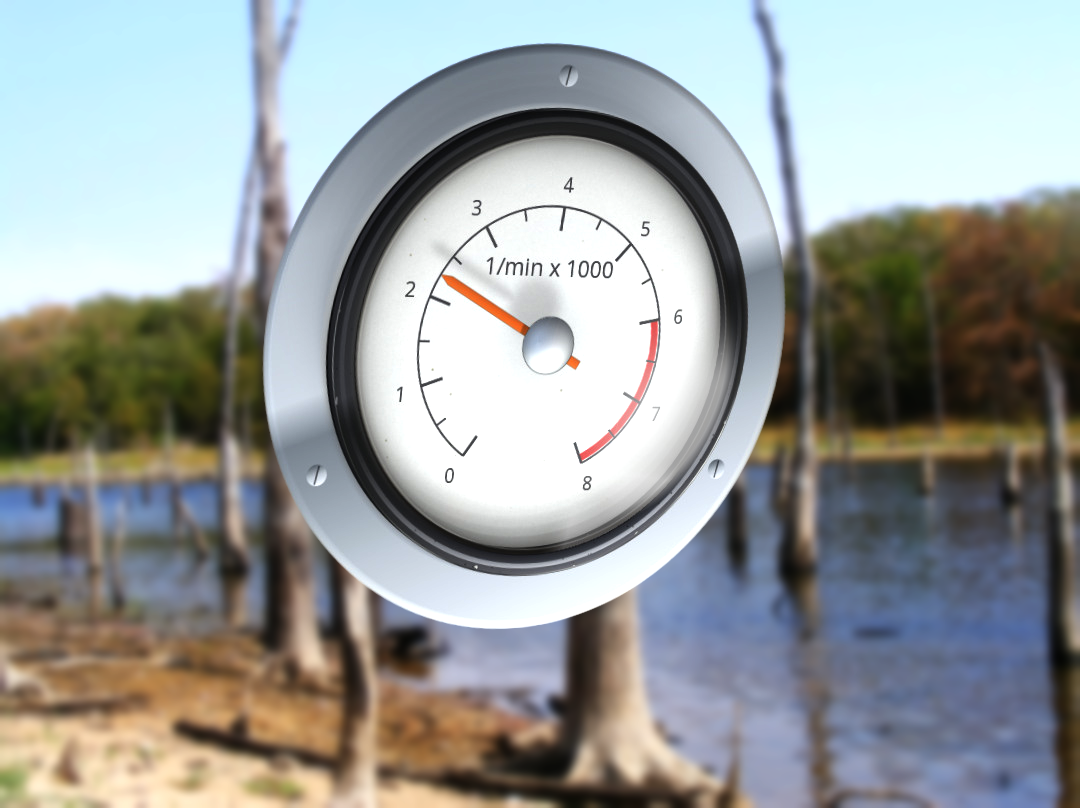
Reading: 2250 rpm
